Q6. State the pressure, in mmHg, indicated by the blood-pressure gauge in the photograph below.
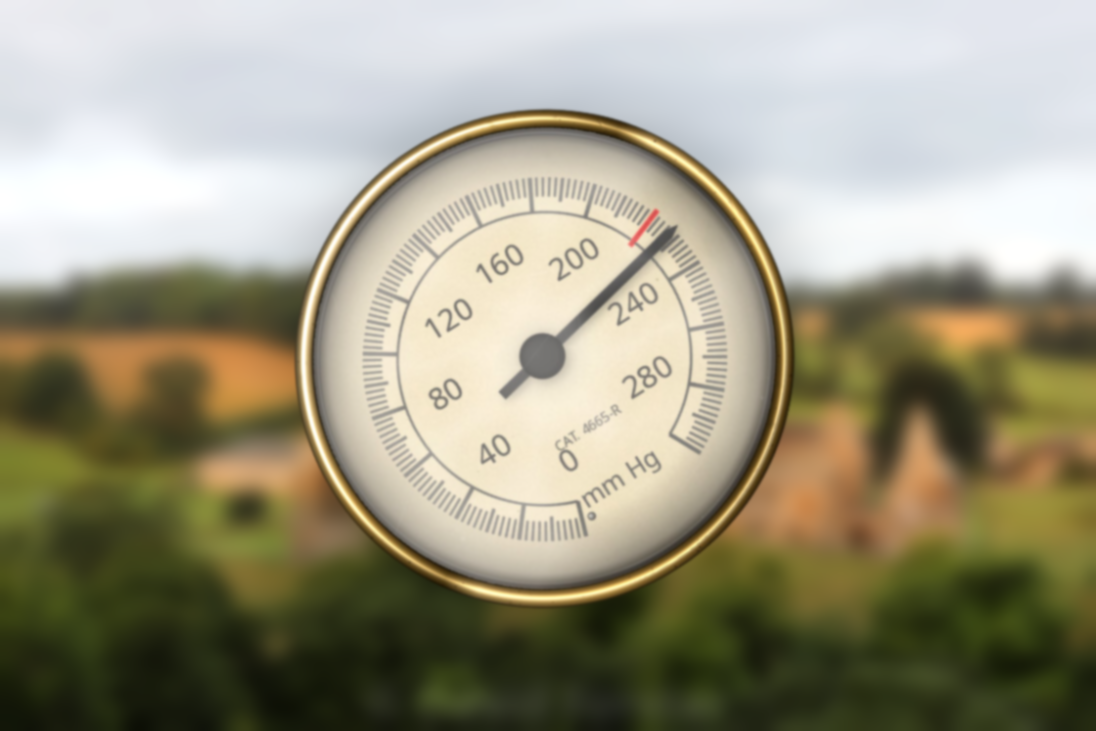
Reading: 228 mmHg
